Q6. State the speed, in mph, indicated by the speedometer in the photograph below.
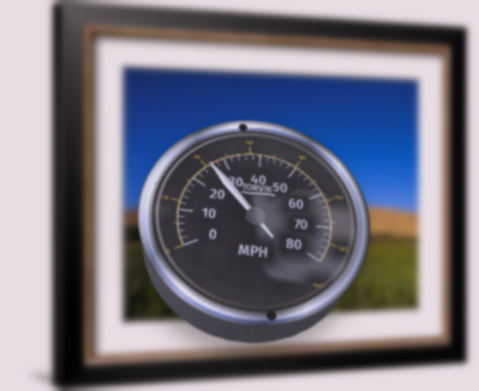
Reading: 26 mph
